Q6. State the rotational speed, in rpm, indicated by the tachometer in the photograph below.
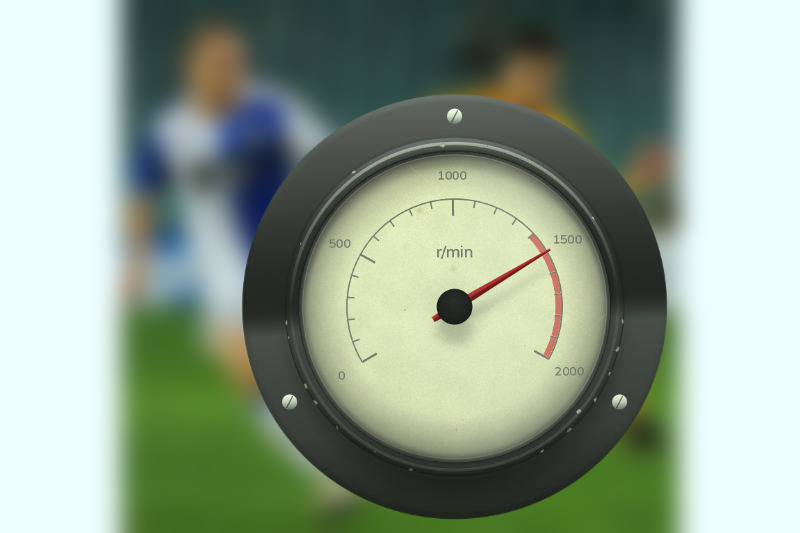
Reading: 1500 rpm
